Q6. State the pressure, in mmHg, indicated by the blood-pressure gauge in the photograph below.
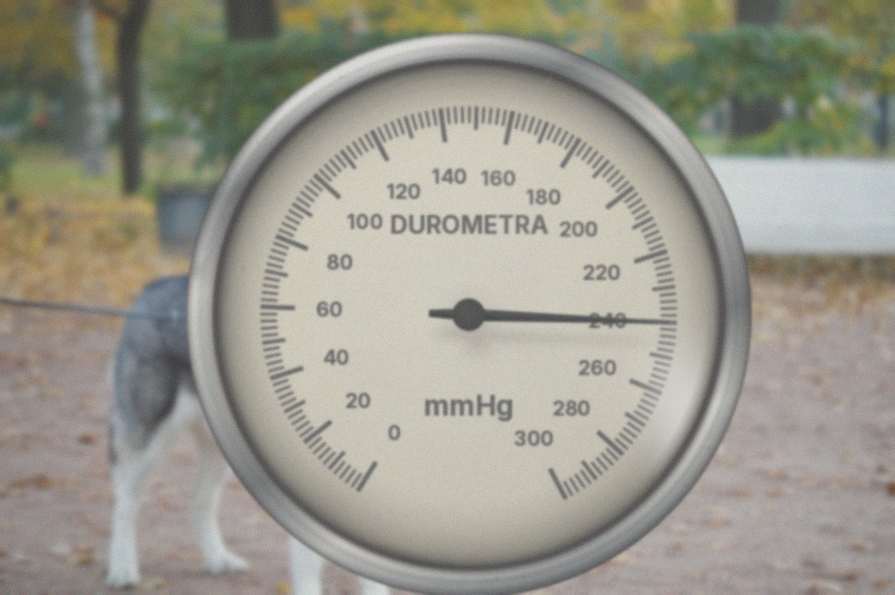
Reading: 240 mmHg
